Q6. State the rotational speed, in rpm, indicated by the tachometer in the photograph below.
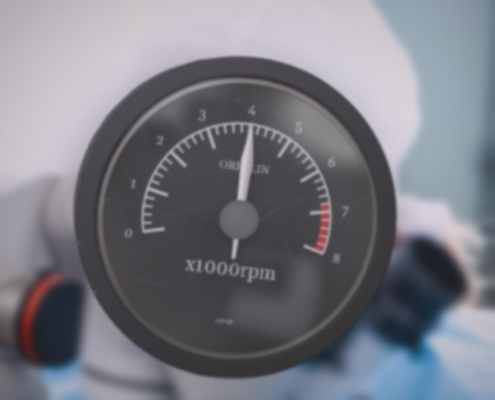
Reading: 4000 rpm
